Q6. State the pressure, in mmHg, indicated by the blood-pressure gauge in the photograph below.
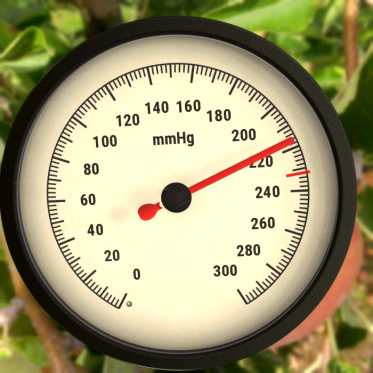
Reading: 216 mmHg
